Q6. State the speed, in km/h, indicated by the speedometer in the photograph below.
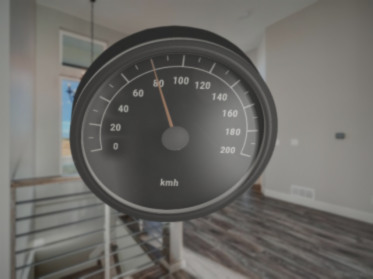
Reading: 80 km/h
